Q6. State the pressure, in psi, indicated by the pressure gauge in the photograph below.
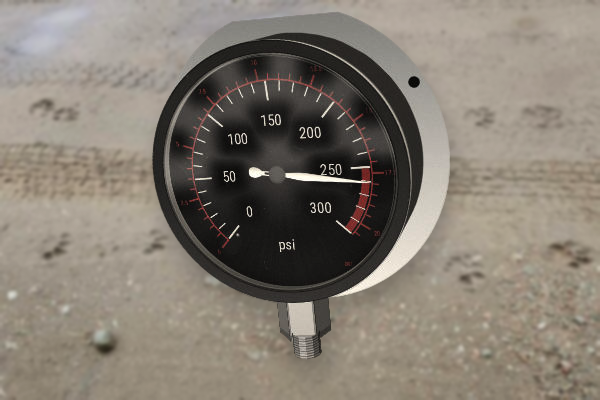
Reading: 260 psi
